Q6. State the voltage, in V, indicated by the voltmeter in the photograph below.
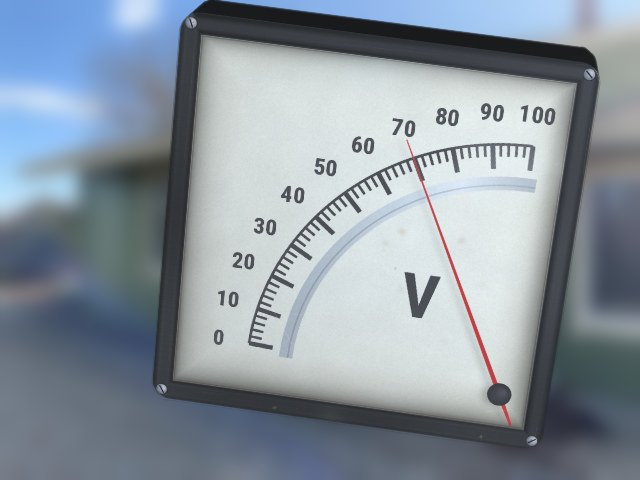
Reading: 70 V
